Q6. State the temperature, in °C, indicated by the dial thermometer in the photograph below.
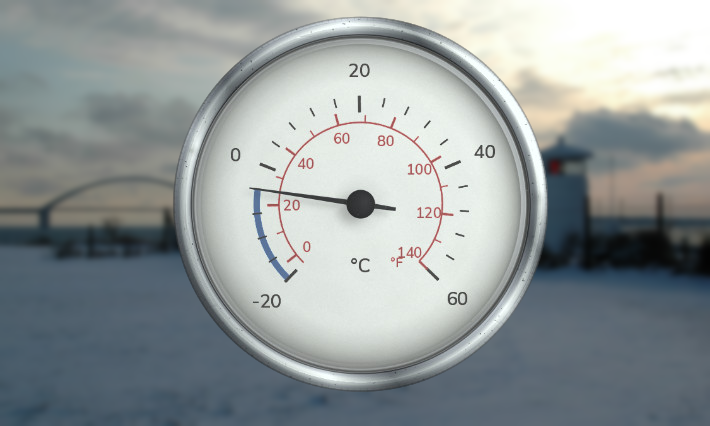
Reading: -4 °C
